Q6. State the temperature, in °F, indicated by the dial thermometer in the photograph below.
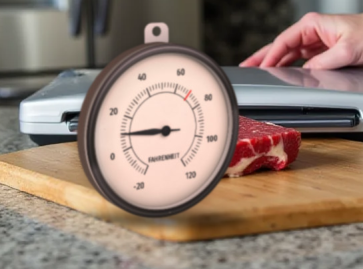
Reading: 10 °F
